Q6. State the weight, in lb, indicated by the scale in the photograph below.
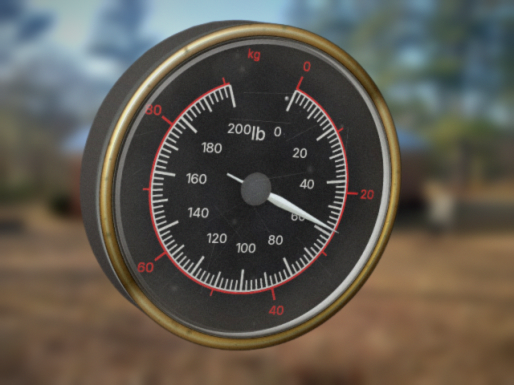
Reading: 58 lb
